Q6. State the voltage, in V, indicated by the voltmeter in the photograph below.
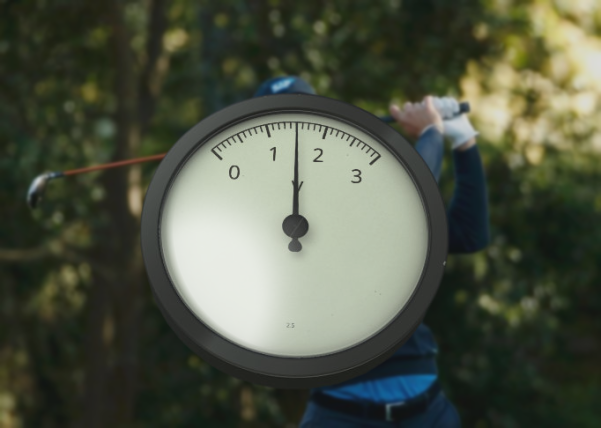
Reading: 1.5 V
